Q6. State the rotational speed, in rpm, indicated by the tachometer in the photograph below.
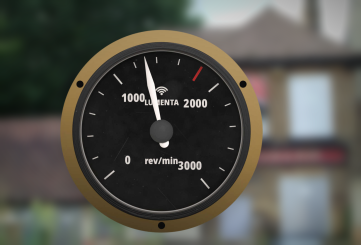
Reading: 1300 rpm
